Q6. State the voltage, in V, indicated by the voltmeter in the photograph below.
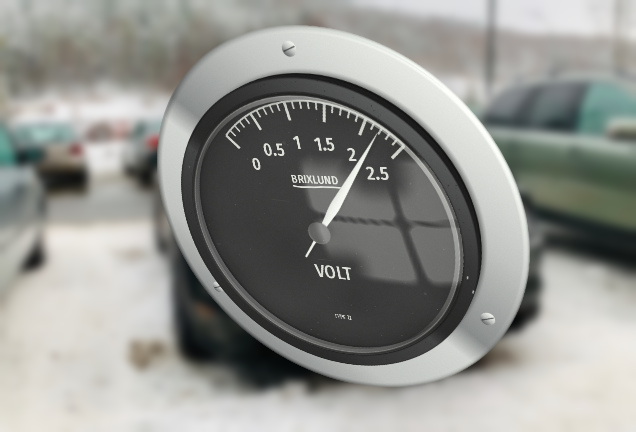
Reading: 2.2 V
